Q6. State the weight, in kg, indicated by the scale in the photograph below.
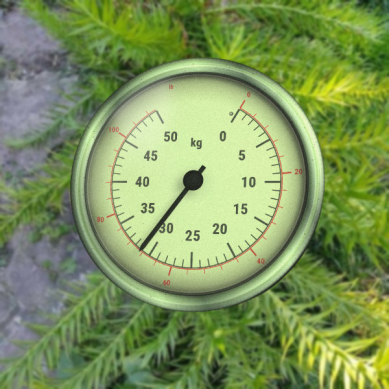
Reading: 31 kg
